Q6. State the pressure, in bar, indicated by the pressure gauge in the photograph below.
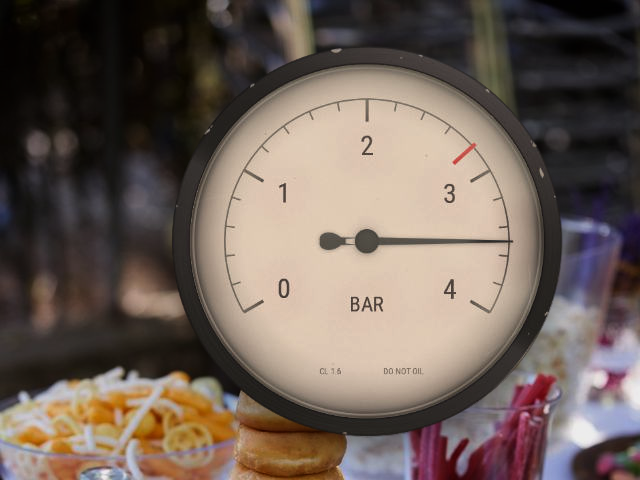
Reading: 3.5 bar
